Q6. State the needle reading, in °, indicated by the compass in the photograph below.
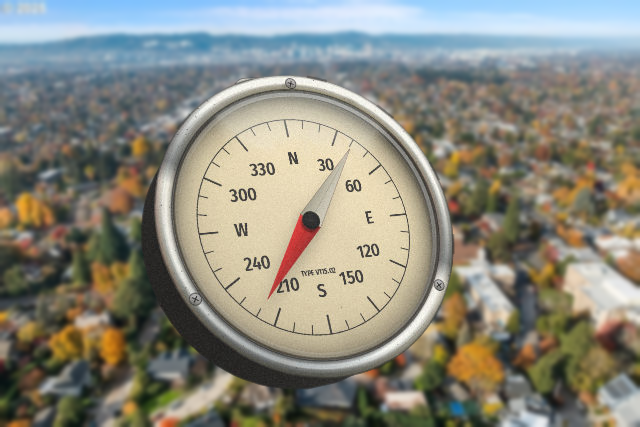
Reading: 220 °
